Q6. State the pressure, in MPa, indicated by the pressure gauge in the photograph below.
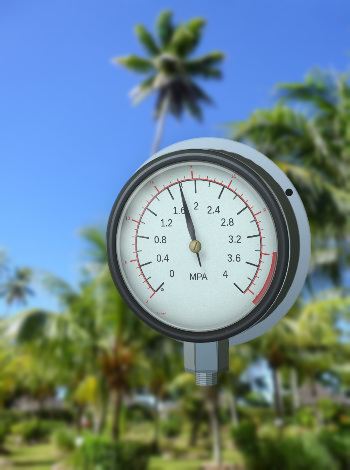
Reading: 1.8 MPa
